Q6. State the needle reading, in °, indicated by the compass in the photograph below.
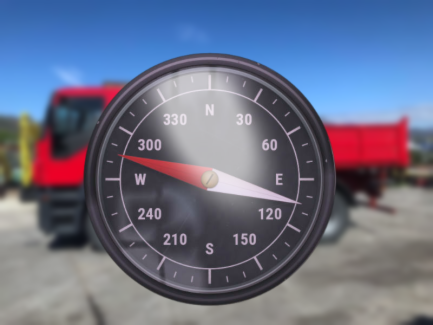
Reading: 285 °
